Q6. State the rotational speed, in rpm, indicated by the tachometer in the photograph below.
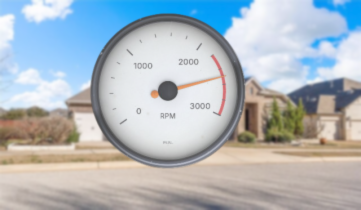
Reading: 2500 rpm
